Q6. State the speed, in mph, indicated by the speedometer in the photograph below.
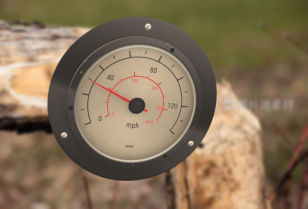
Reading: 30 mph
